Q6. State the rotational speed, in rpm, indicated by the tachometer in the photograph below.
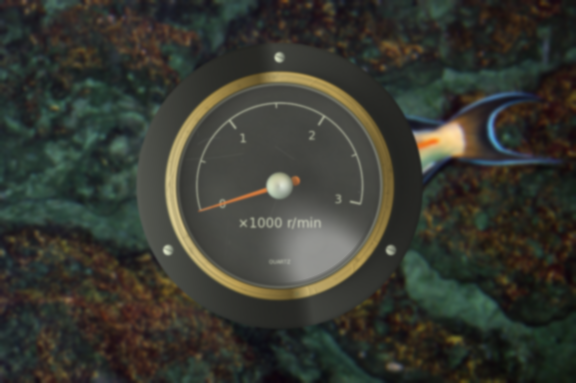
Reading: 0 rpm
